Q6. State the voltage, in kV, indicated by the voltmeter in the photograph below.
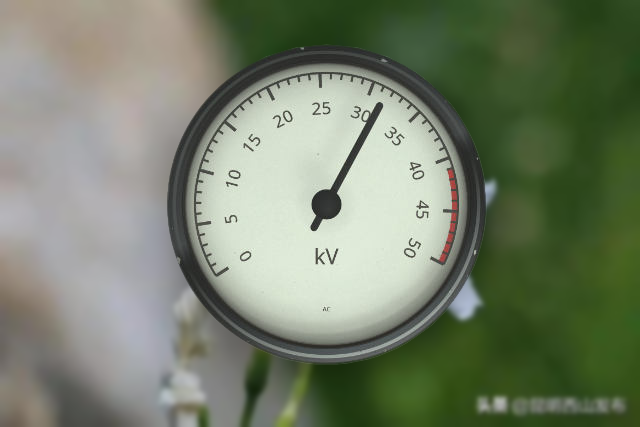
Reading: 31.5 kV
